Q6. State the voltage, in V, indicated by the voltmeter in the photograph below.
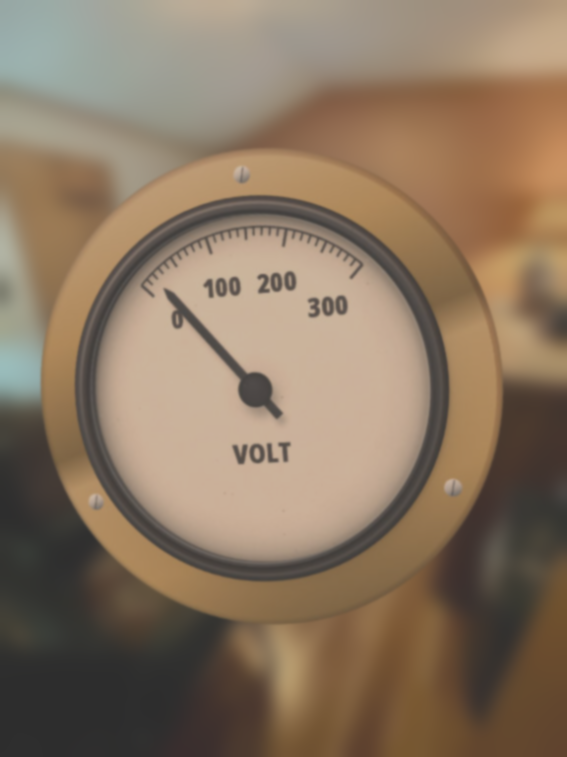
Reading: 20 V
